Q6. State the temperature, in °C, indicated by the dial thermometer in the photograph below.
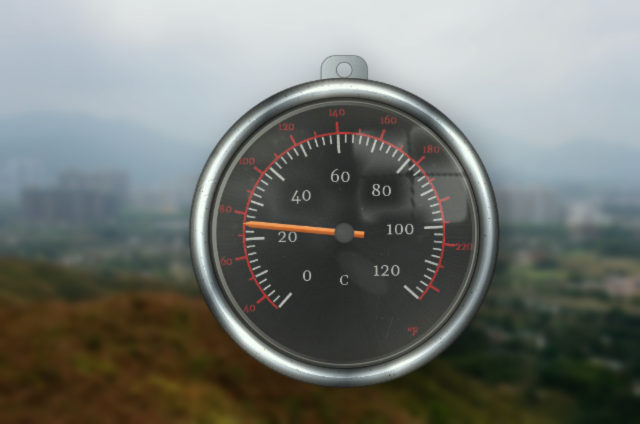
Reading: 24 °C
